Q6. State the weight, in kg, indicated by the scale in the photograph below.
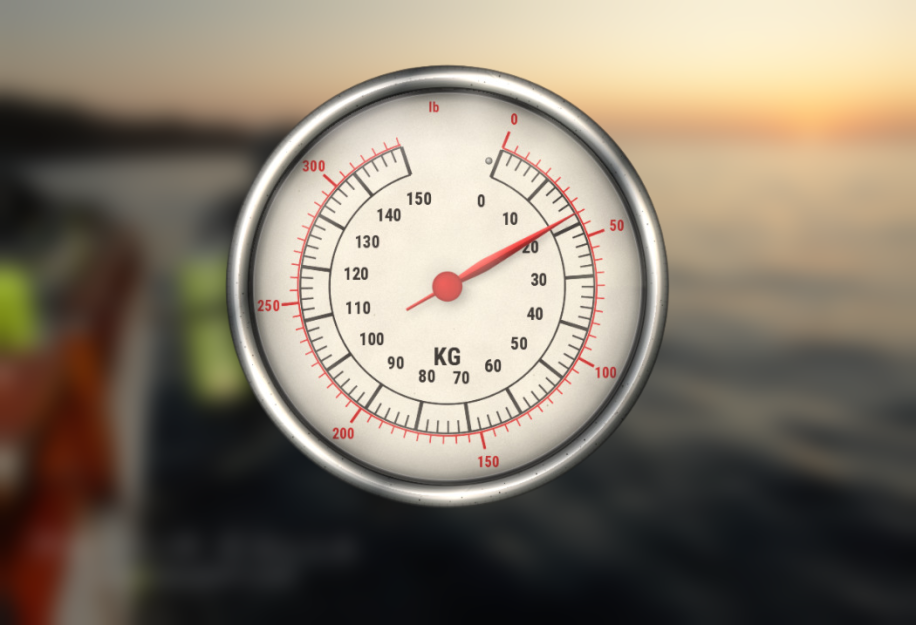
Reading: 18 kg
